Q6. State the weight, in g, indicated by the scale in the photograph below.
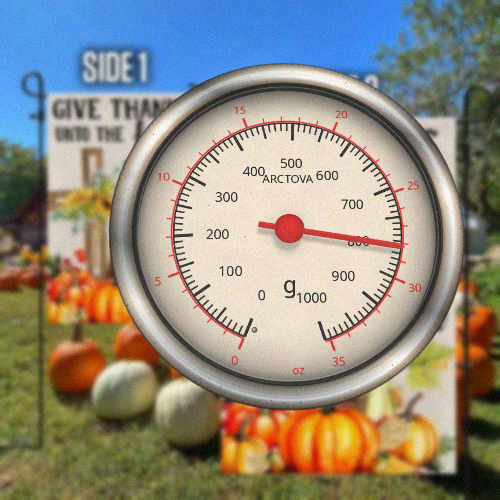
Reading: 800 g
